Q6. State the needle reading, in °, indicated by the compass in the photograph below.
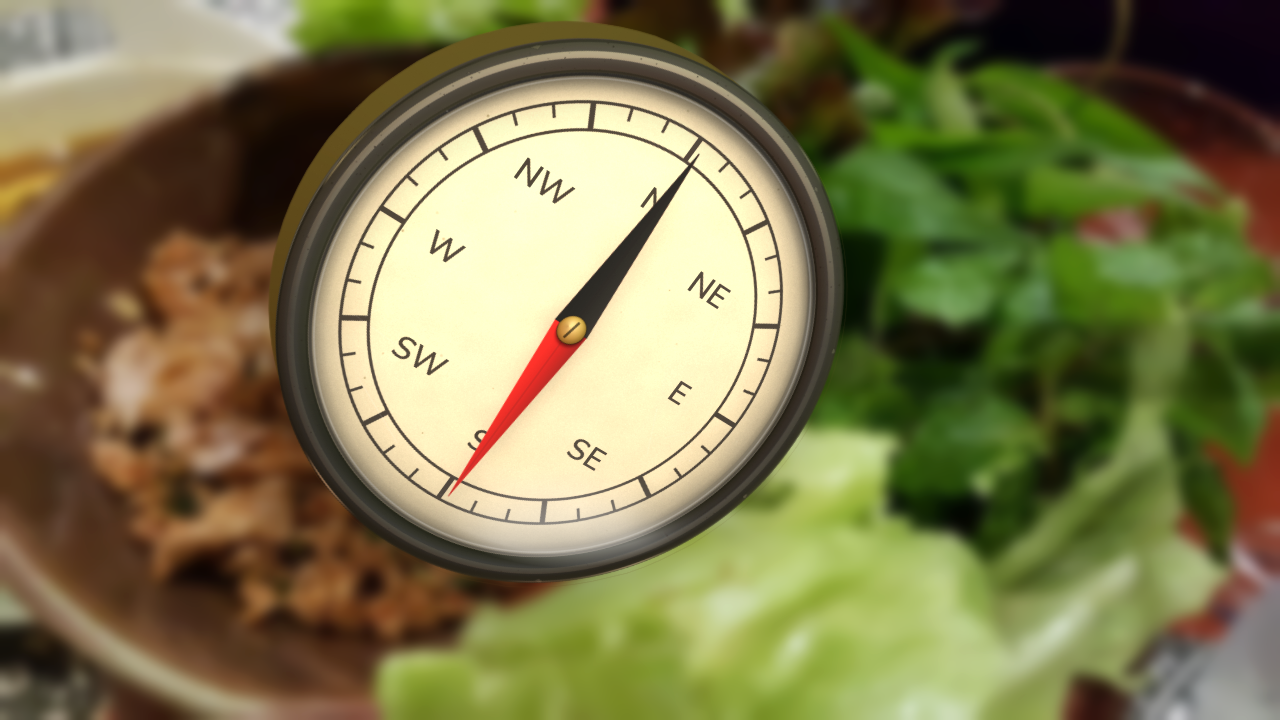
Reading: 180 °
